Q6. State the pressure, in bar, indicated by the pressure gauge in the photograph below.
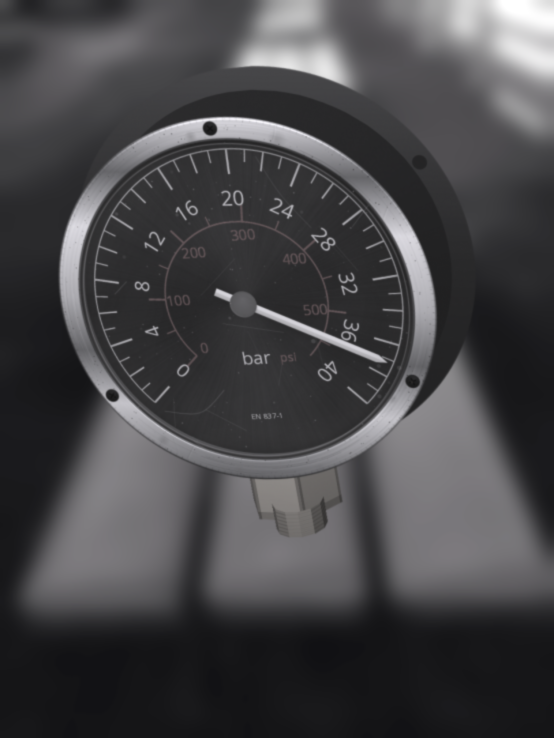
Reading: 37 bar
